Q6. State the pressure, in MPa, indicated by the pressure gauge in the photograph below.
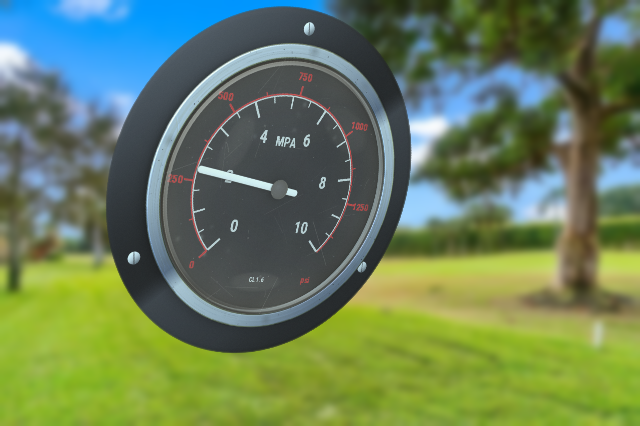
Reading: 2 MPa
